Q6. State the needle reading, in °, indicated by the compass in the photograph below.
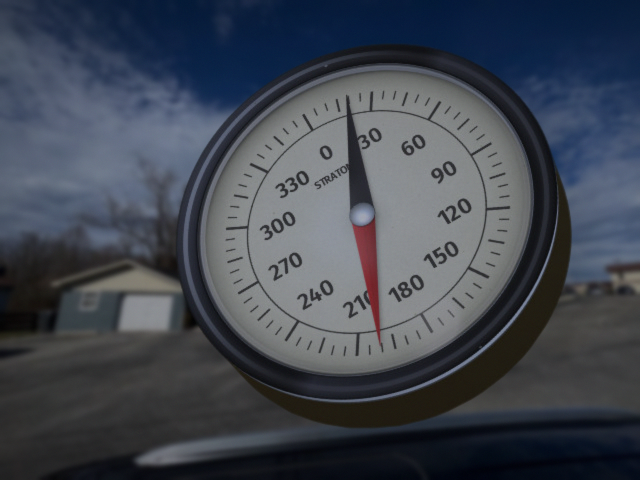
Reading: 200 °
